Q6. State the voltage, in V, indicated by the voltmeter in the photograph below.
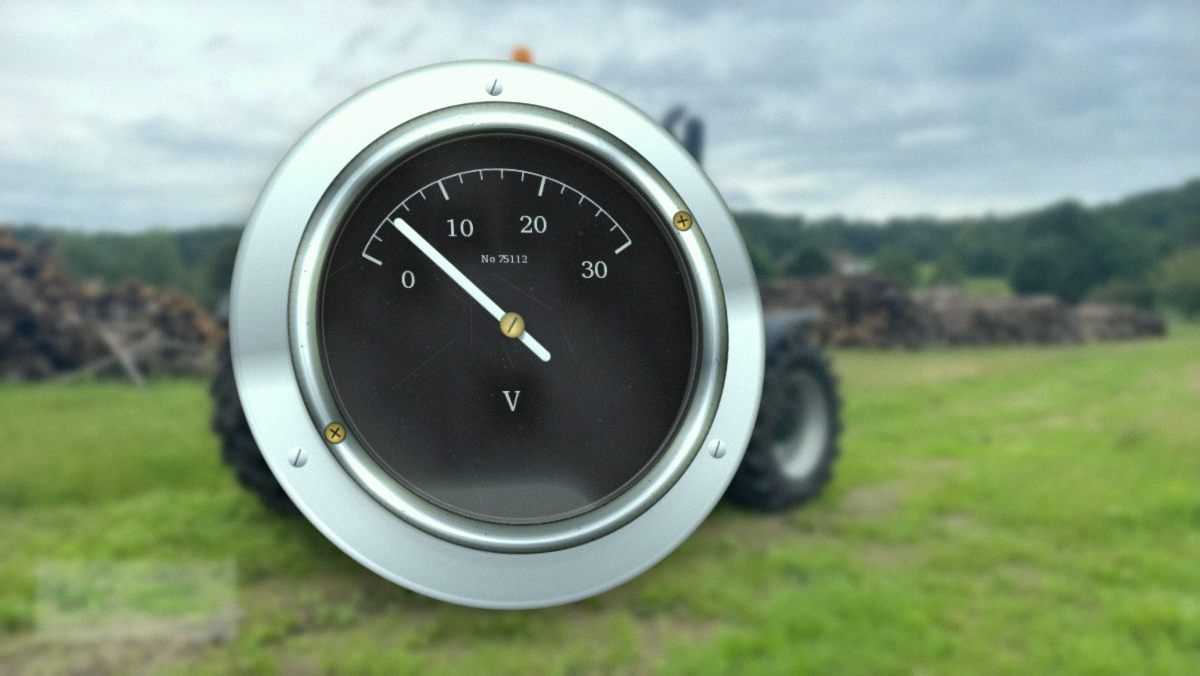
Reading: 4 V
